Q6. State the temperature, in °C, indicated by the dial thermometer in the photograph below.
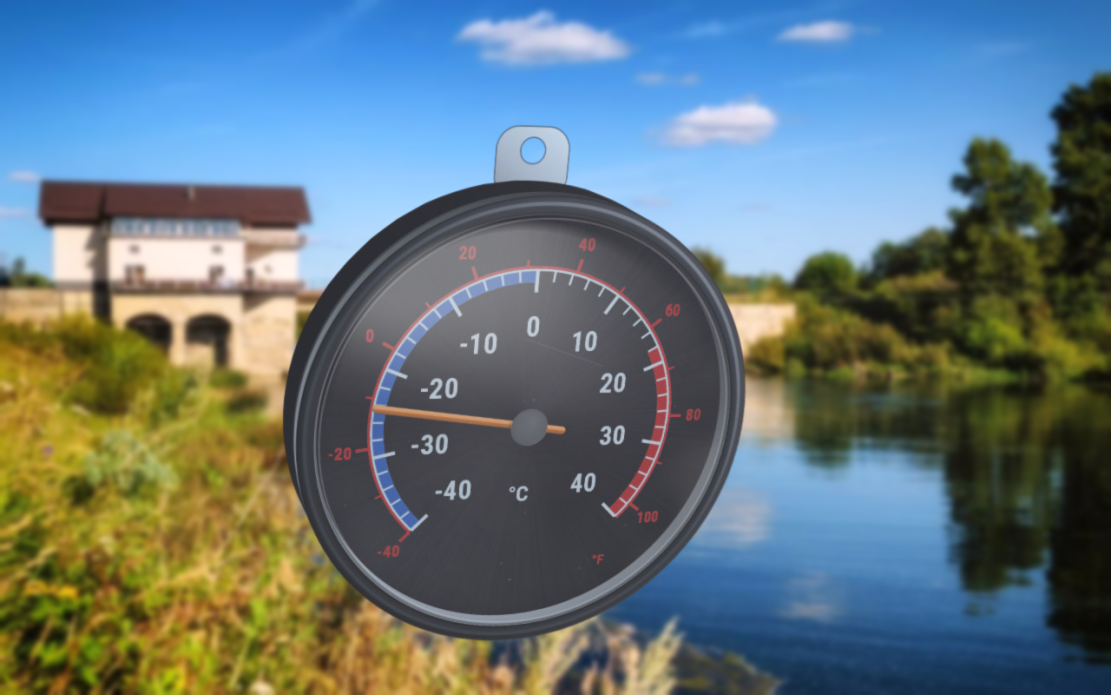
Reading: -24 °C
